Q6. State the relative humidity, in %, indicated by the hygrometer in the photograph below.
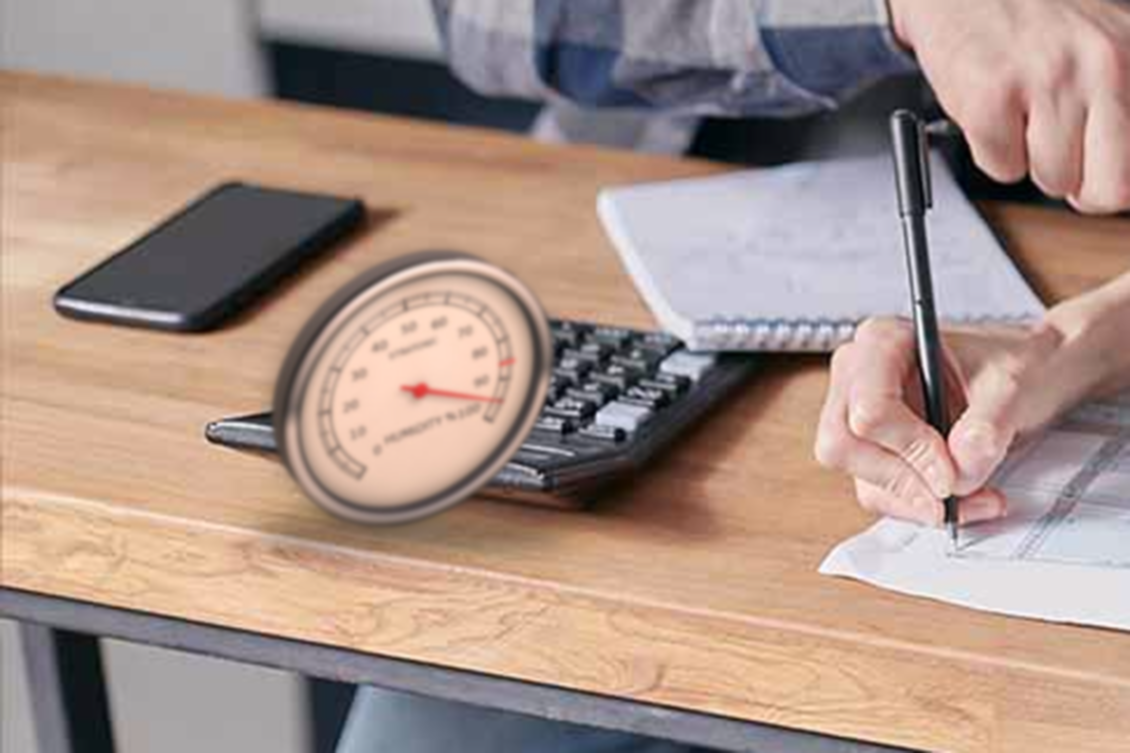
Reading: 95 %
